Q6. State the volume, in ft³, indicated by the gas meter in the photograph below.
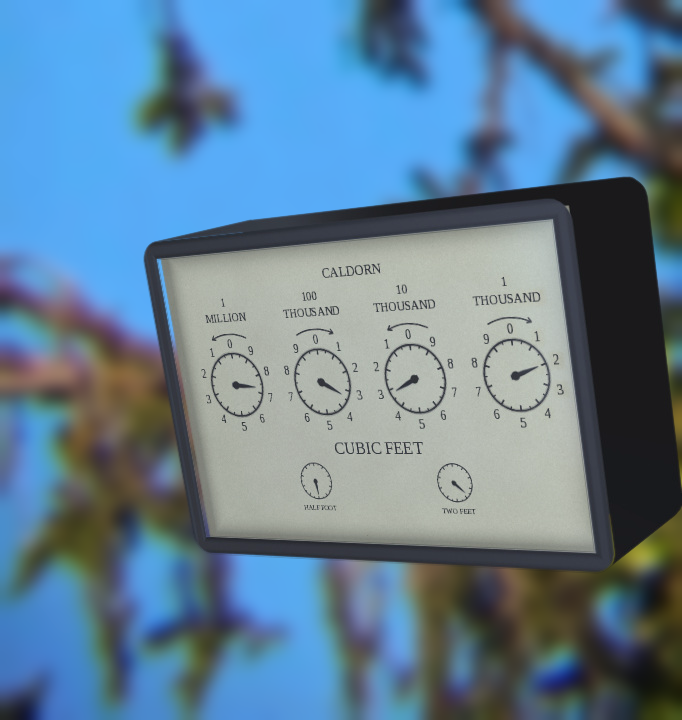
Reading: 733200 ft³
